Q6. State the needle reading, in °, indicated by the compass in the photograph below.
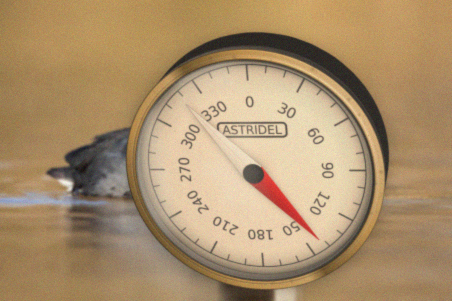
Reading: 140 °
